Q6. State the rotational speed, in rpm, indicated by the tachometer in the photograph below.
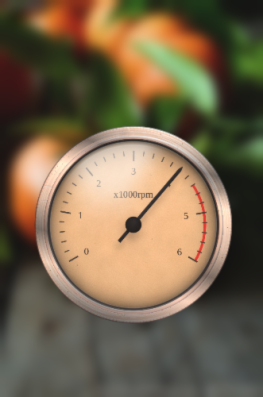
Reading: 4000 rpm
